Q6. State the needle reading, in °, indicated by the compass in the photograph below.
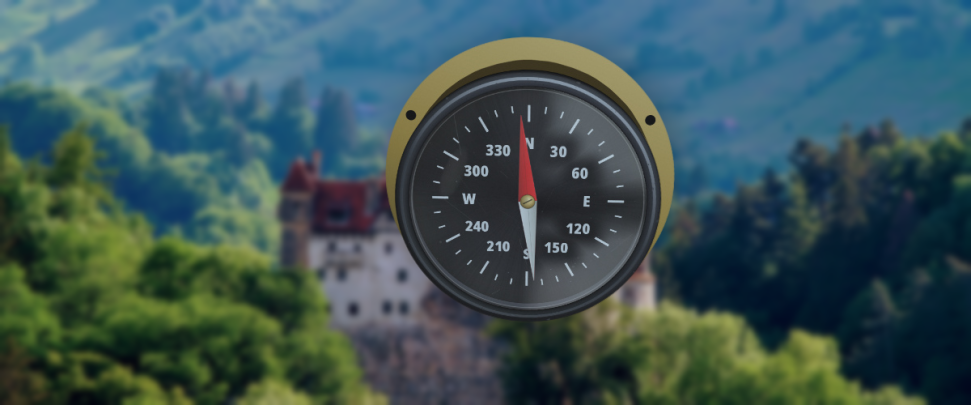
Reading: 355 °
